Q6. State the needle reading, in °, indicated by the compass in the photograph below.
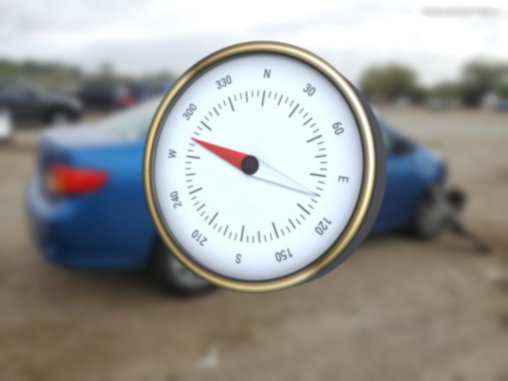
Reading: 285 °
